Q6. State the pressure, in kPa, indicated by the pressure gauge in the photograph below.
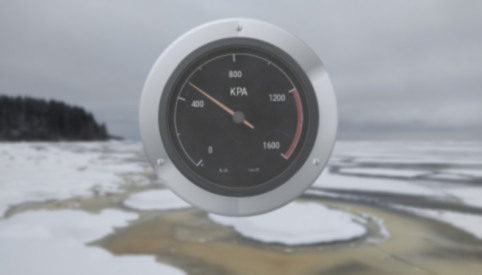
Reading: 500 kPa
